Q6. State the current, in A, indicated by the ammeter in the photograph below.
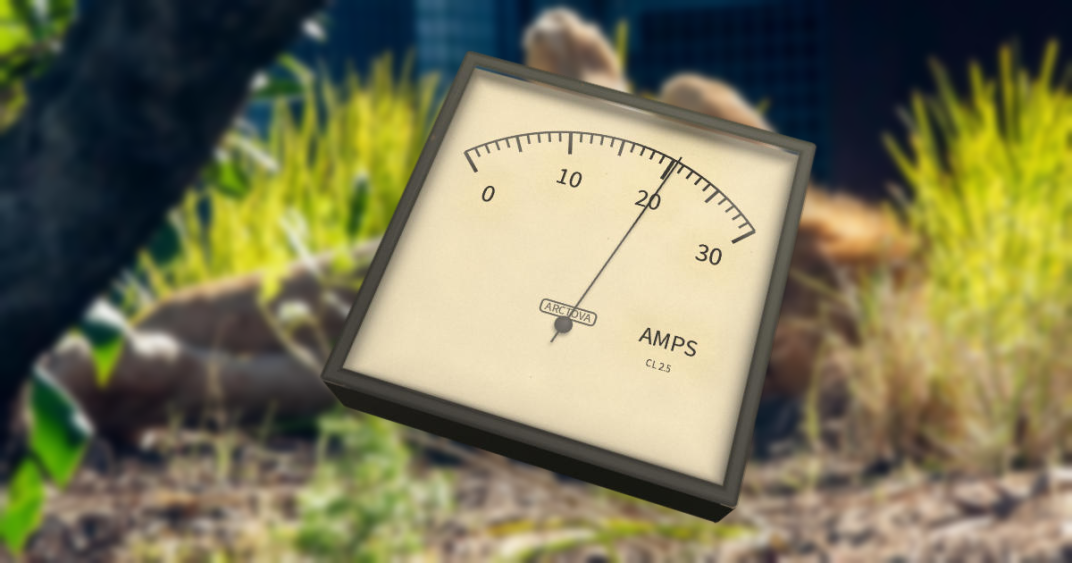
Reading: 20.5 A
